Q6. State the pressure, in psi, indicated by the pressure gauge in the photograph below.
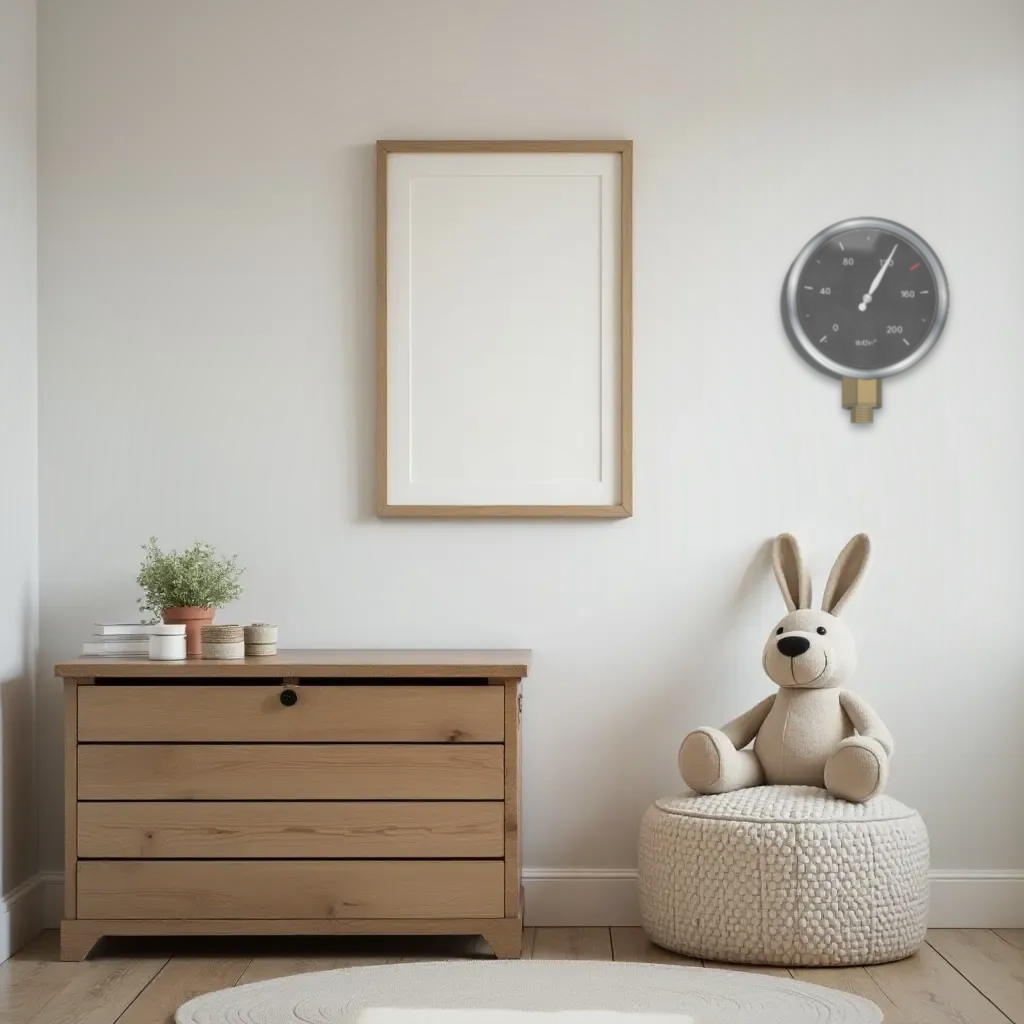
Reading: 120 psi
